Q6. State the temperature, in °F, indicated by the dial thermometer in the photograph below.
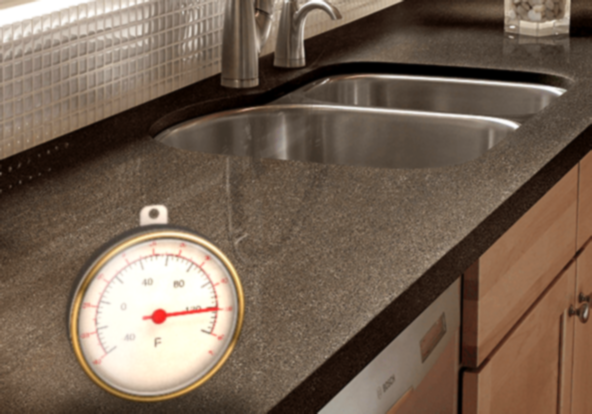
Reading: 120 °F
